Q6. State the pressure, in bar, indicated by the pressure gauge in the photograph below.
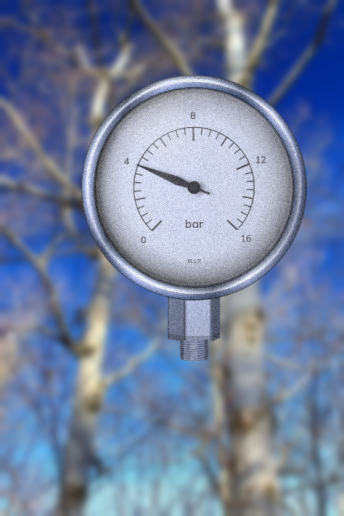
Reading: 4 bar
